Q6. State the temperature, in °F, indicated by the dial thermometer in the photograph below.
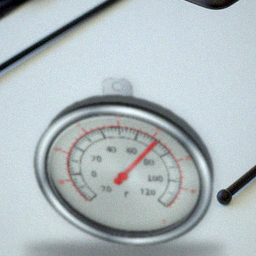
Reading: 70 °F
